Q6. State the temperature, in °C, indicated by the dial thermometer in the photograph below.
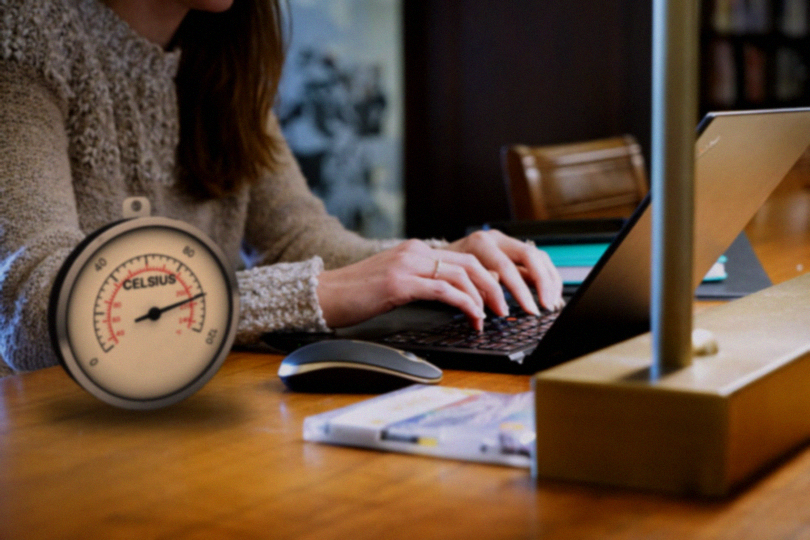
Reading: 100 °C
